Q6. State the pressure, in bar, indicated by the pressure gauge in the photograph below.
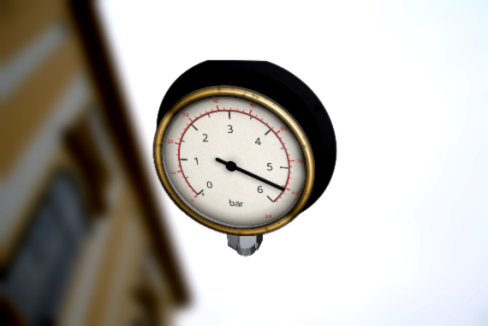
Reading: 5.5 bar
